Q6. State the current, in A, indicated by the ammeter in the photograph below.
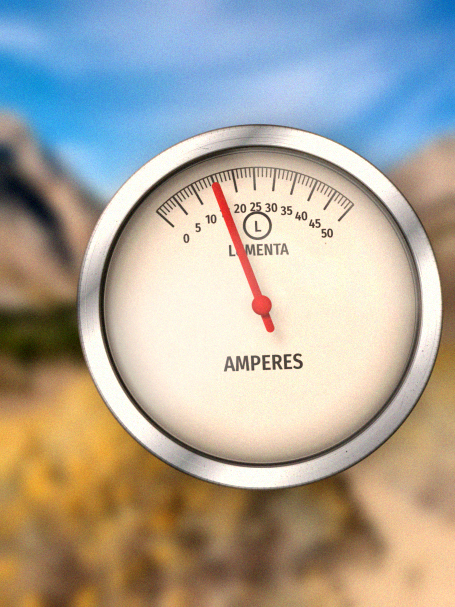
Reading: 15 A
